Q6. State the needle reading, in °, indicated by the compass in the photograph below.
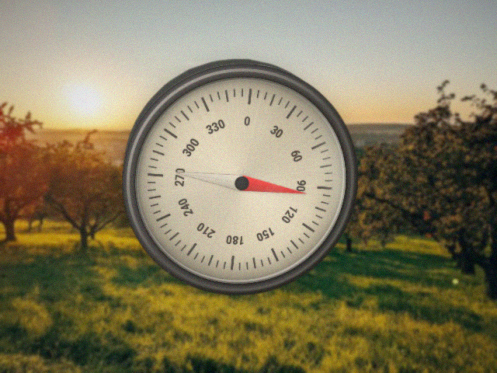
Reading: 95 °
